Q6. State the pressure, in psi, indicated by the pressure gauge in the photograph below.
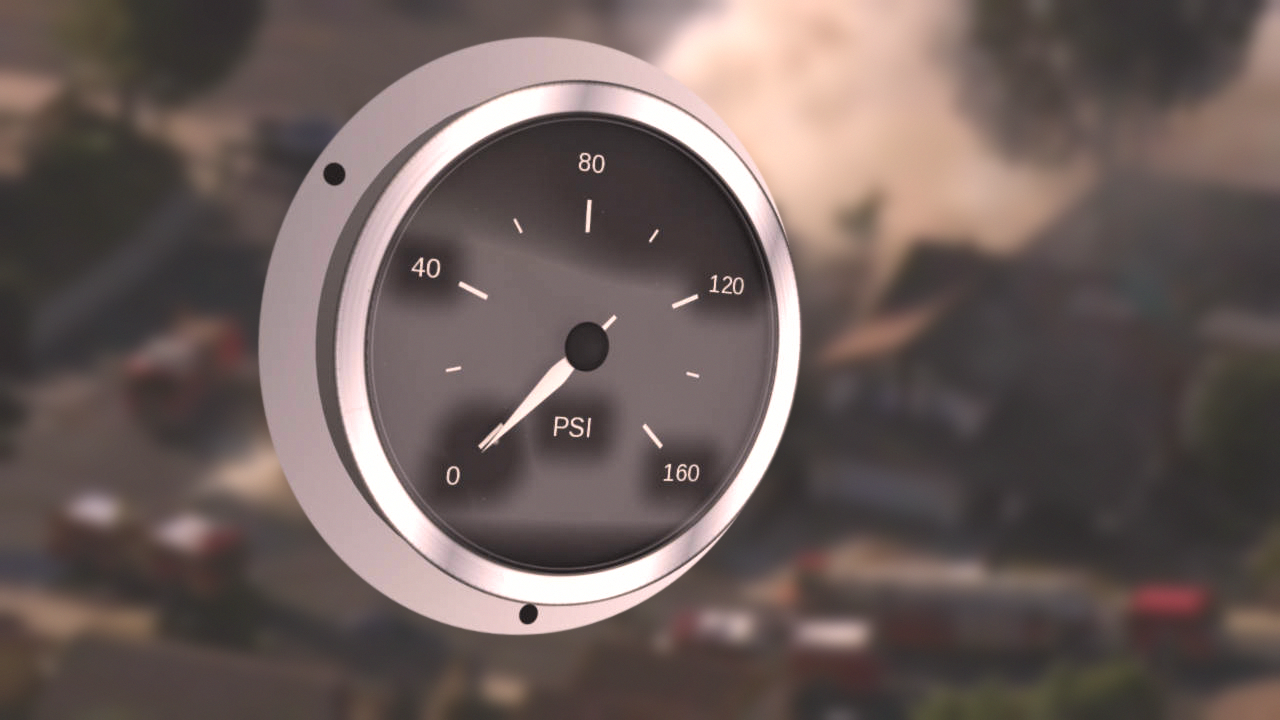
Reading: 0 psi
